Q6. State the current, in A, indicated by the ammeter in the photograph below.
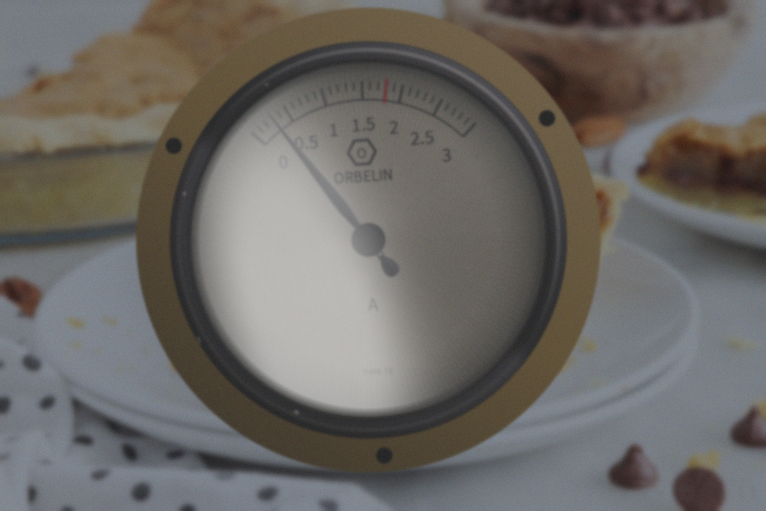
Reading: 0.3 A
